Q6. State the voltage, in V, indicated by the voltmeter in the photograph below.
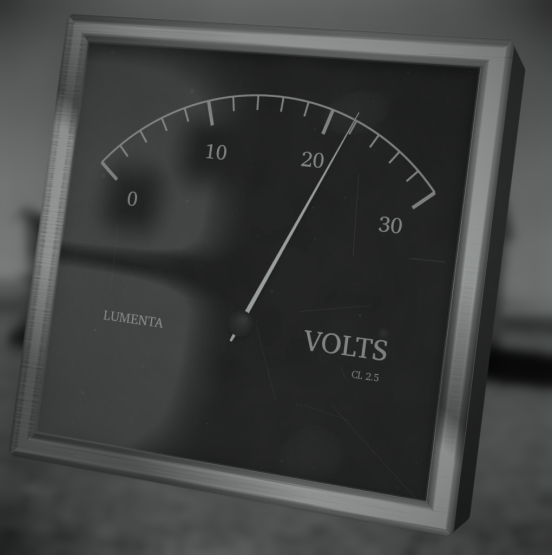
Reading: 22 V
